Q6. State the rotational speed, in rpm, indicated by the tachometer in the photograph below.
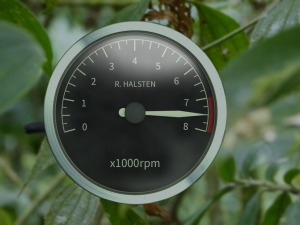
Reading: 7500 rpm
